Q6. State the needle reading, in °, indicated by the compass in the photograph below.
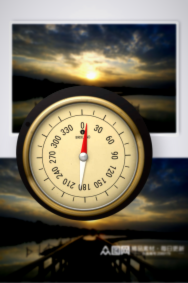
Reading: 7.5 °
